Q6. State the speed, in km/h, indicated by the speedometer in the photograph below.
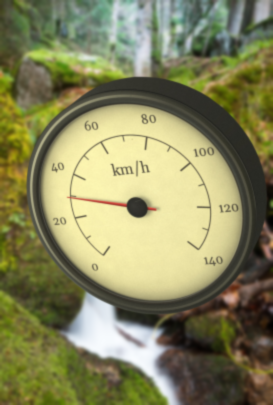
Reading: 30 km/h
